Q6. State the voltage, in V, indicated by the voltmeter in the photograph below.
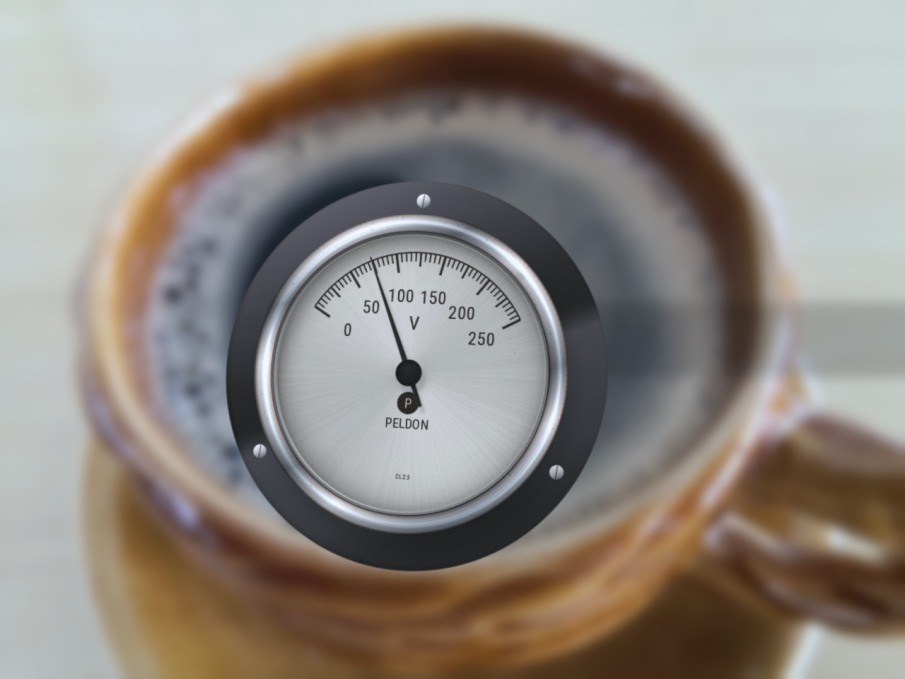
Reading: 75 V
